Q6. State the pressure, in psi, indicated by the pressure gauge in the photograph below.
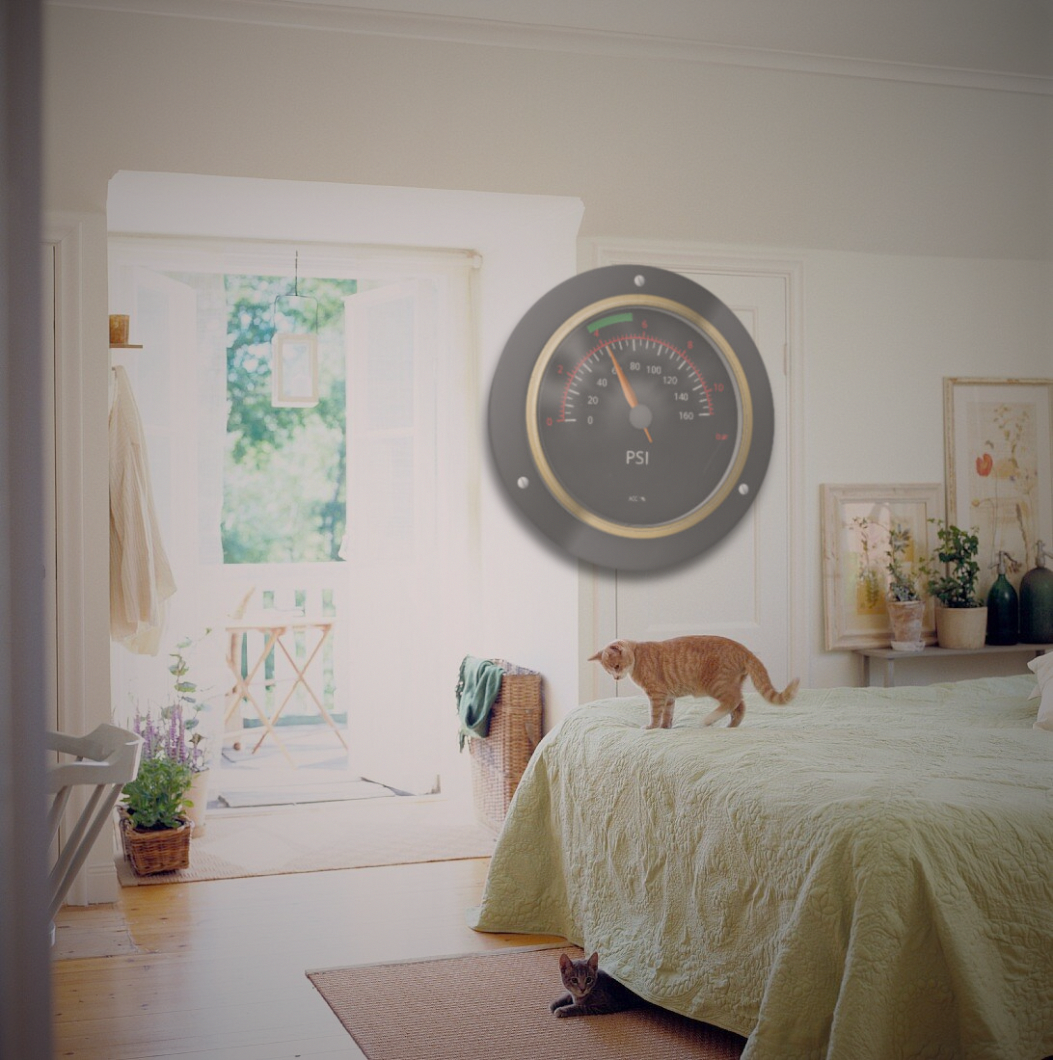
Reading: 60 psi
